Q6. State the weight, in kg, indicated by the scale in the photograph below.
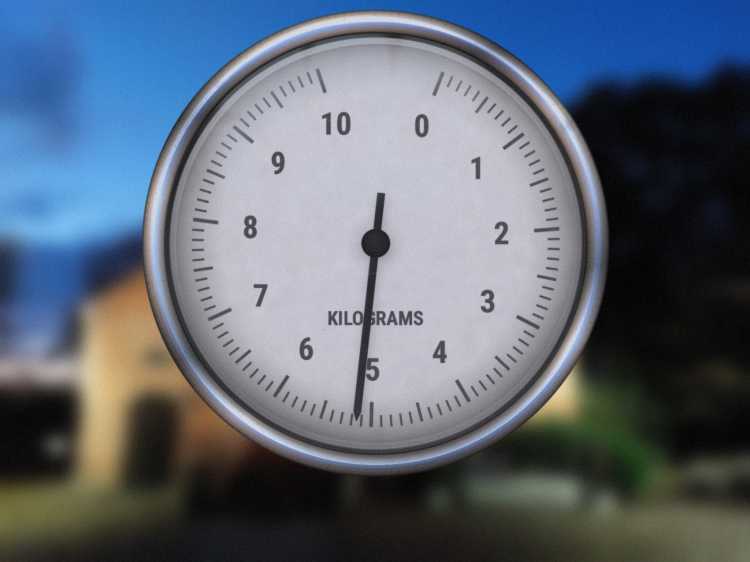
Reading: 5.15 kg
